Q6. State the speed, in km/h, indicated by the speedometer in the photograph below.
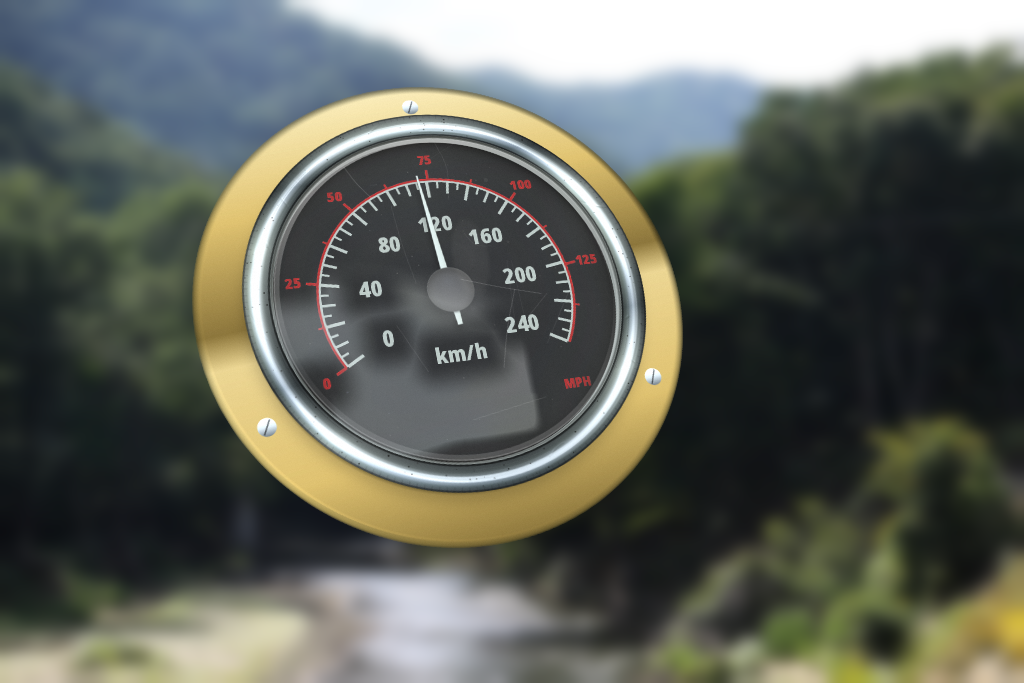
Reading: 115 km/h
